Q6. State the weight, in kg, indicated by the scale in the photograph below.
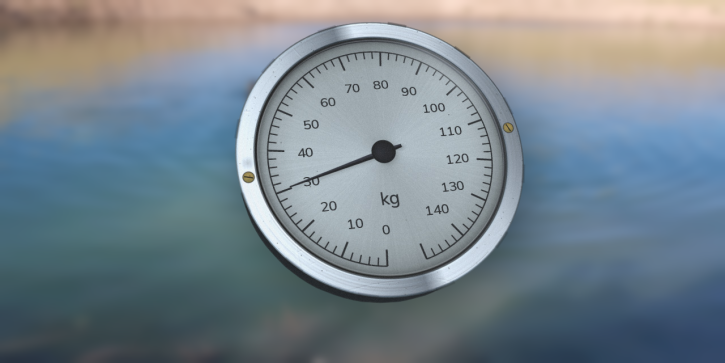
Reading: 30 kg
